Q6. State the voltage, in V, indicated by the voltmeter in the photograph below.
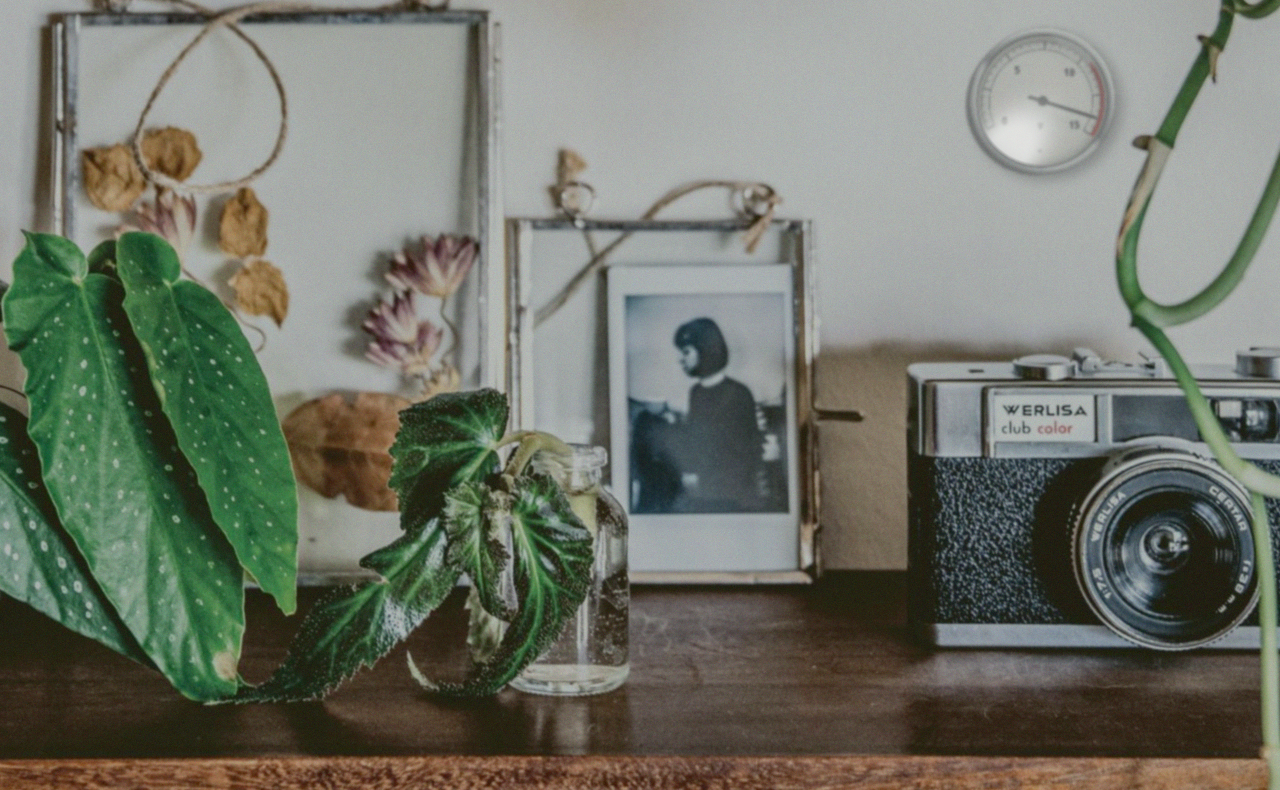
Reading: 14 V
